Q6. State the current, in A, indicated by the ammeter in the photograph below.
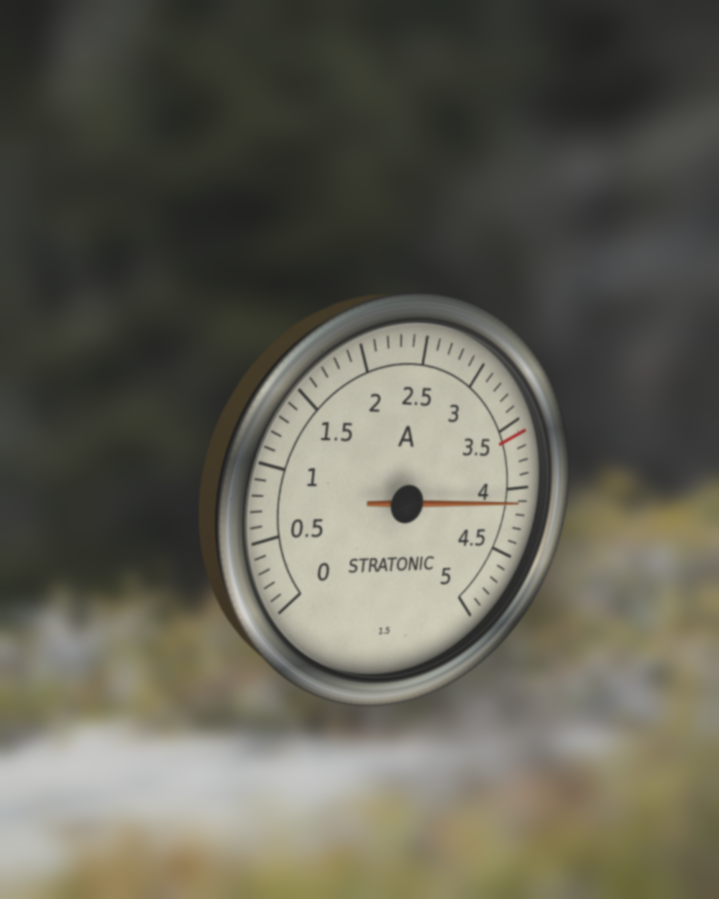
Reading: 4.1 A
